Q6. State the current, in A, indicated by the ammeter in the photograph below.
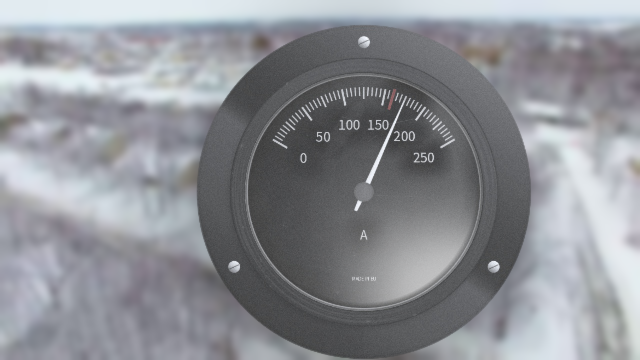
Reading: 175 A
